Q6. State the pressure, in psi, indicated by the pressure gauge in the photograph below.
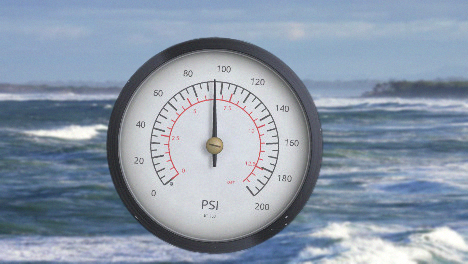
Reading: 95 psi
